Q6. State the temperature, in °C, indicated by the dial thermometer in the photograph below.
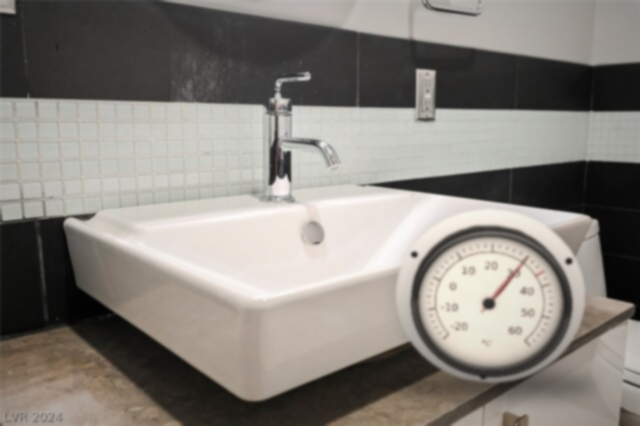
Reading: 30 °C
